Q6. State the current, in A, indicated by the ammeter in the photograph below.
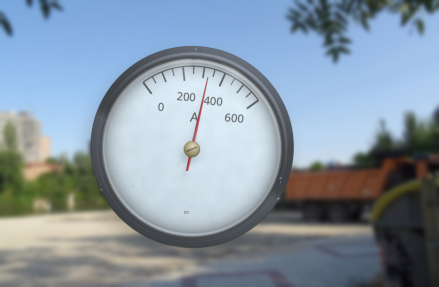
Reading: 325 A
